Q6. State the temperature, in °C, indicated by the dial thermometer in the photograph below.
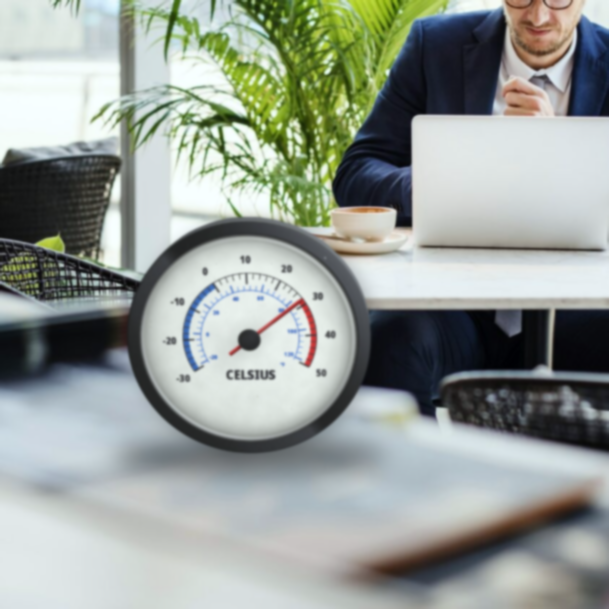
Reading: 28 °C
